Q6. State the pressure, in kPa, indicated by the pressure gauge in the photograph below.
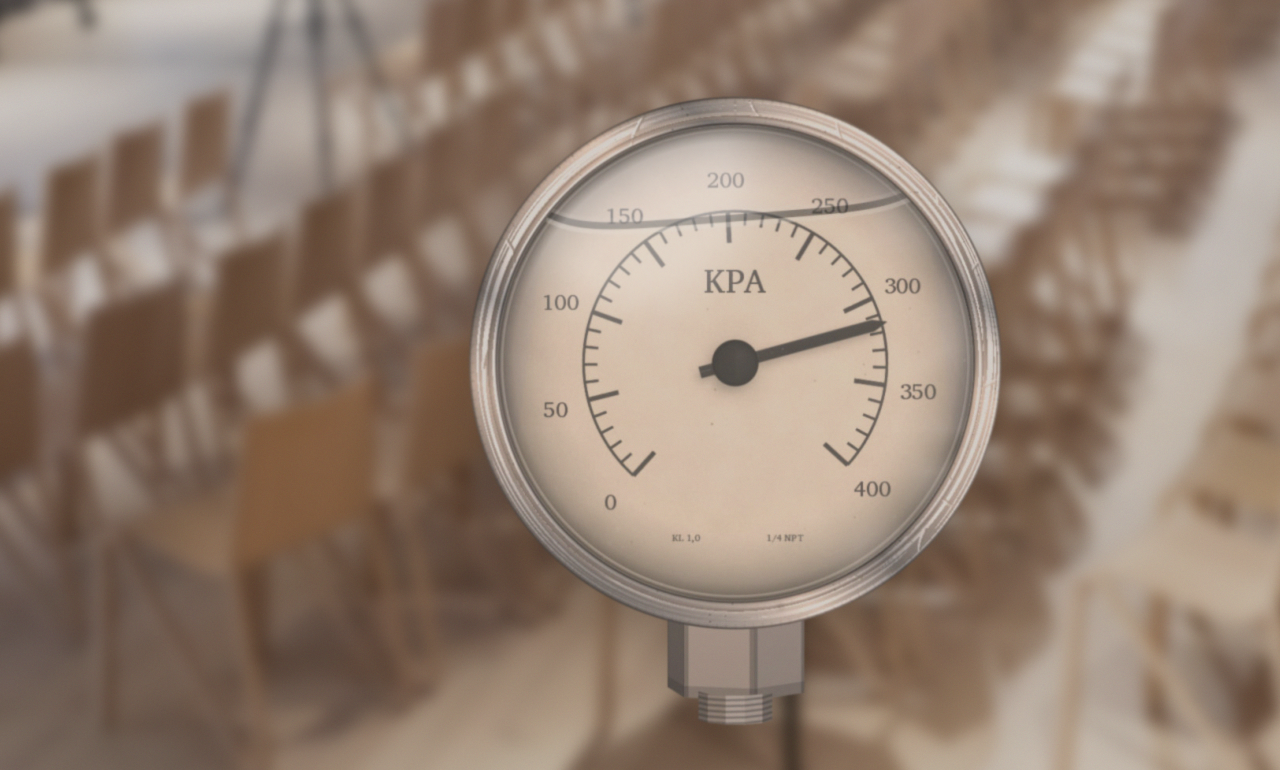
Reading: 315 kPa
